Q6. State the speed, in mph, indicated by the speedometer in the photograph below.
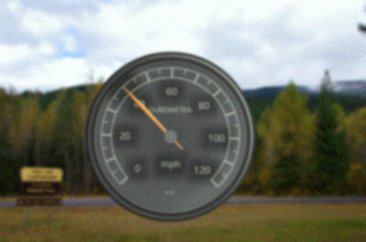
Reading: 40 mph
